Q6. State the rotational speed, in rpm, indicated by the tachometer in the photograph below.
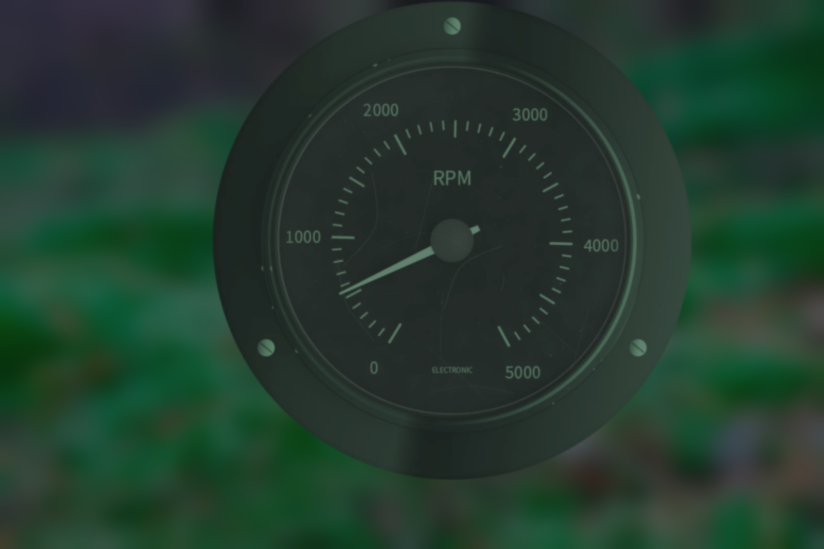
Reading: 550 rpm
